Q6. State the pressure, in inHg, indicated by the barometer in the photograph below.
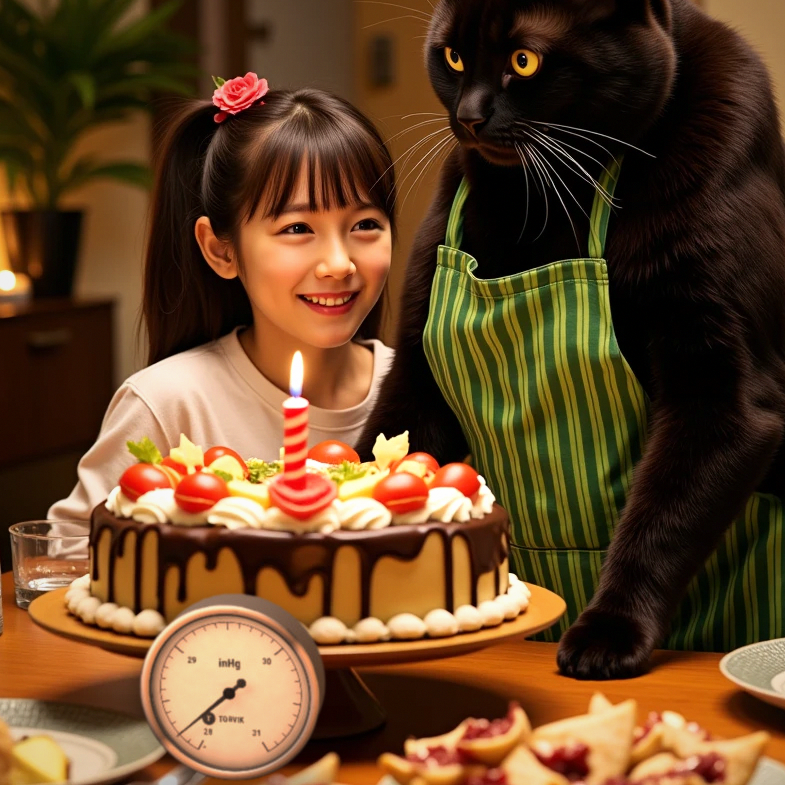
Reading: 28.2 inHg
